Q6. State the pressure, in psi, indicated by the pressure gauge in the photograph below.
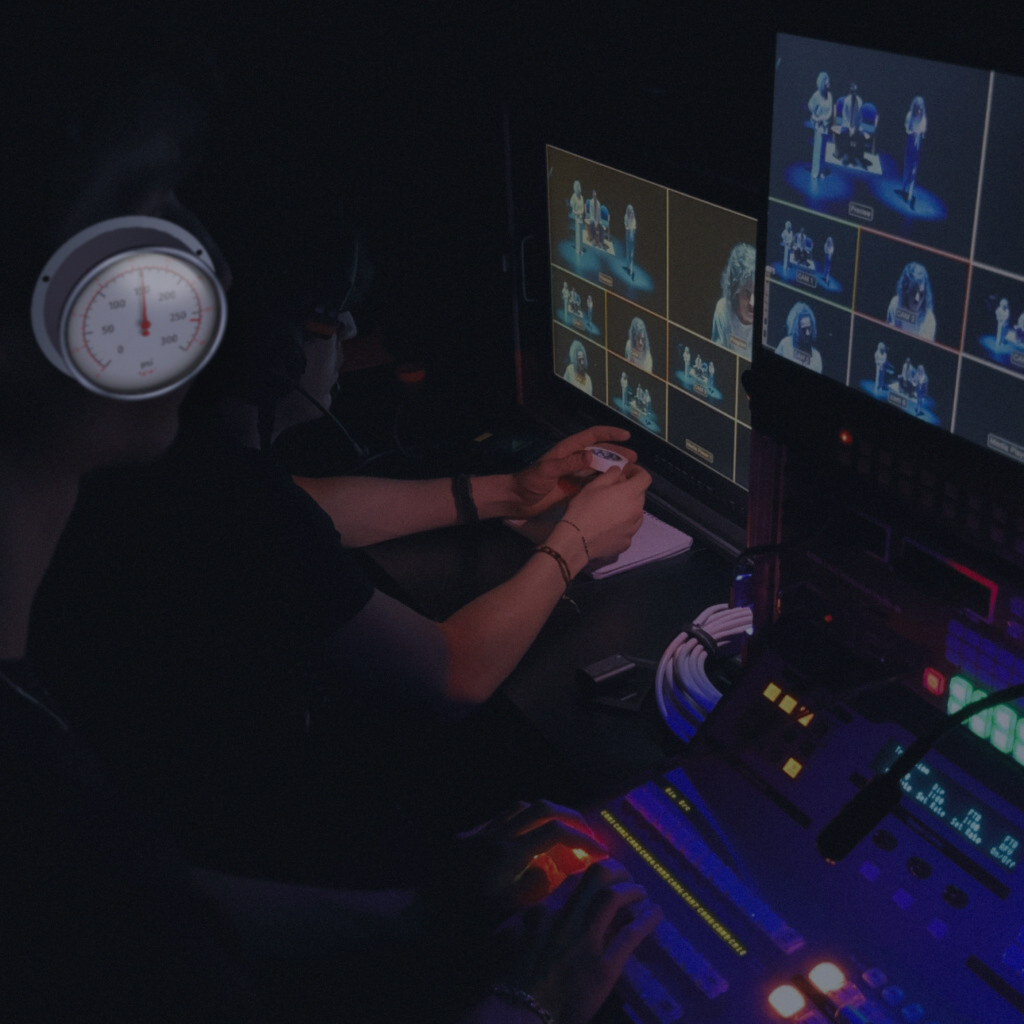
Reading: 150 psi
